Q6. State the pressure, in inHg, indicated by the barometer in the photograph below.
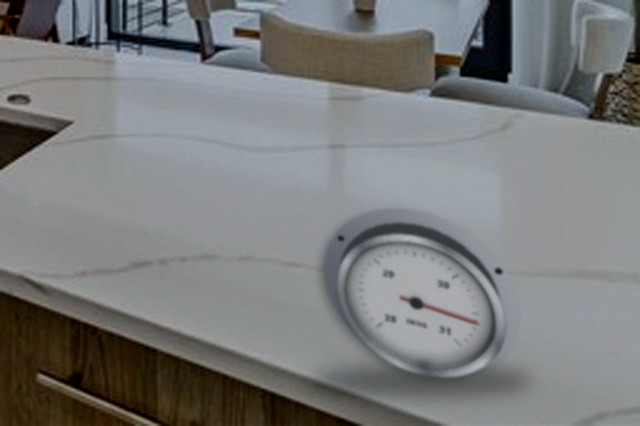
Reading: 30.6 inHg
